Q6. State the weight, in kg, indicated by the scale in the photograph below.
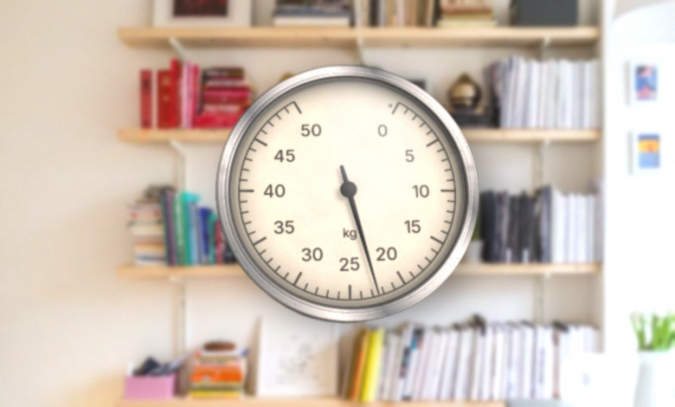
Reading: 22.5 kg
